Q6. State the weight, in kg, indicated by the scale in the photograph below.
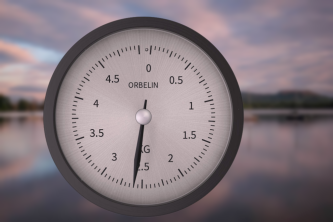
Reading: 2.6 kg
